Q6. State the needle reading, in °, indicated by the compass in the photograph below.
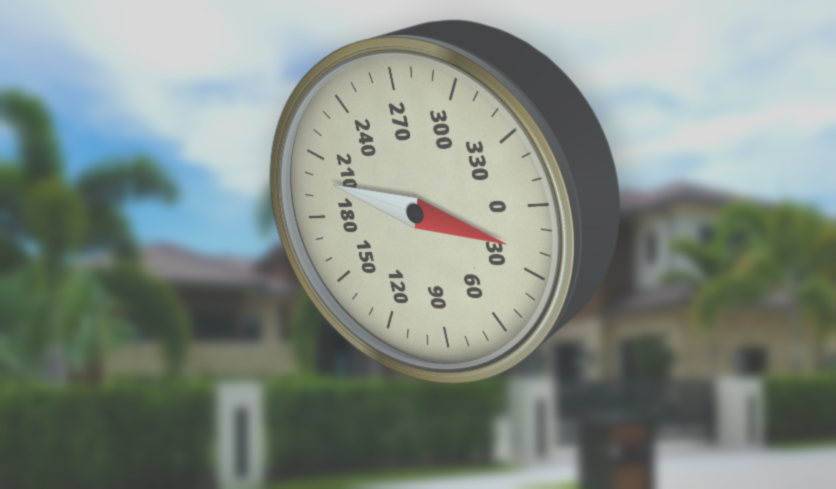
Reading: 20 °
